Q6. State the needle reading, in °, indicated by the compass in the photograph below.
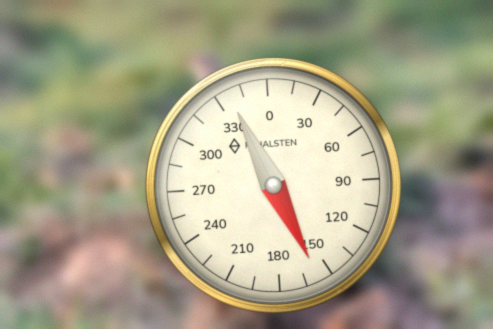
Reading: 157.5 °
